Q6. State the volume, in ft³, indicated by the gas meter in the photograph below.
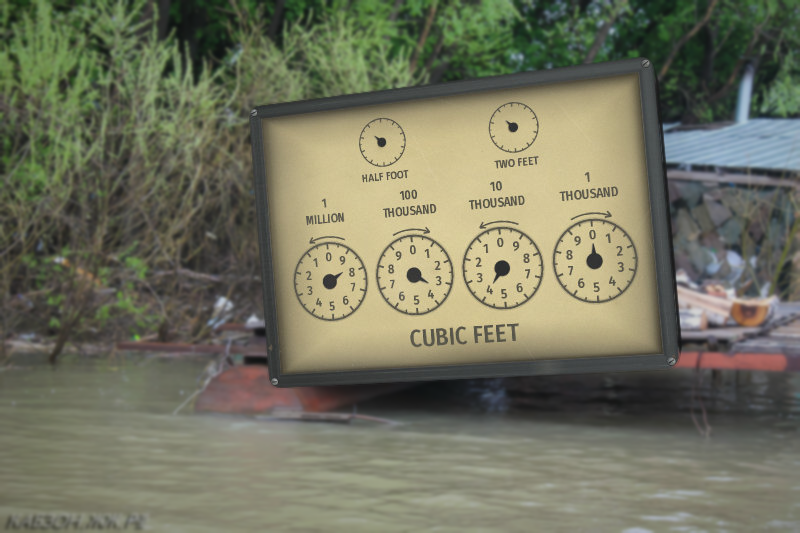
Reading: 834000 ft³
